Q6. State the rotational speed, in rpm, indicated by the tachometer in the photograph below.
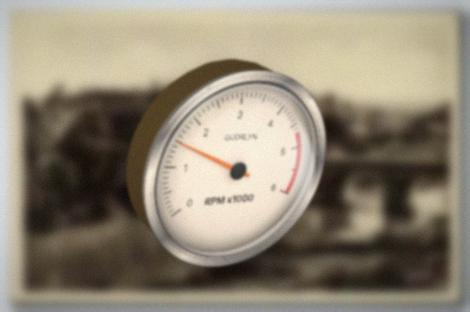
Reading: 1500 rpm
